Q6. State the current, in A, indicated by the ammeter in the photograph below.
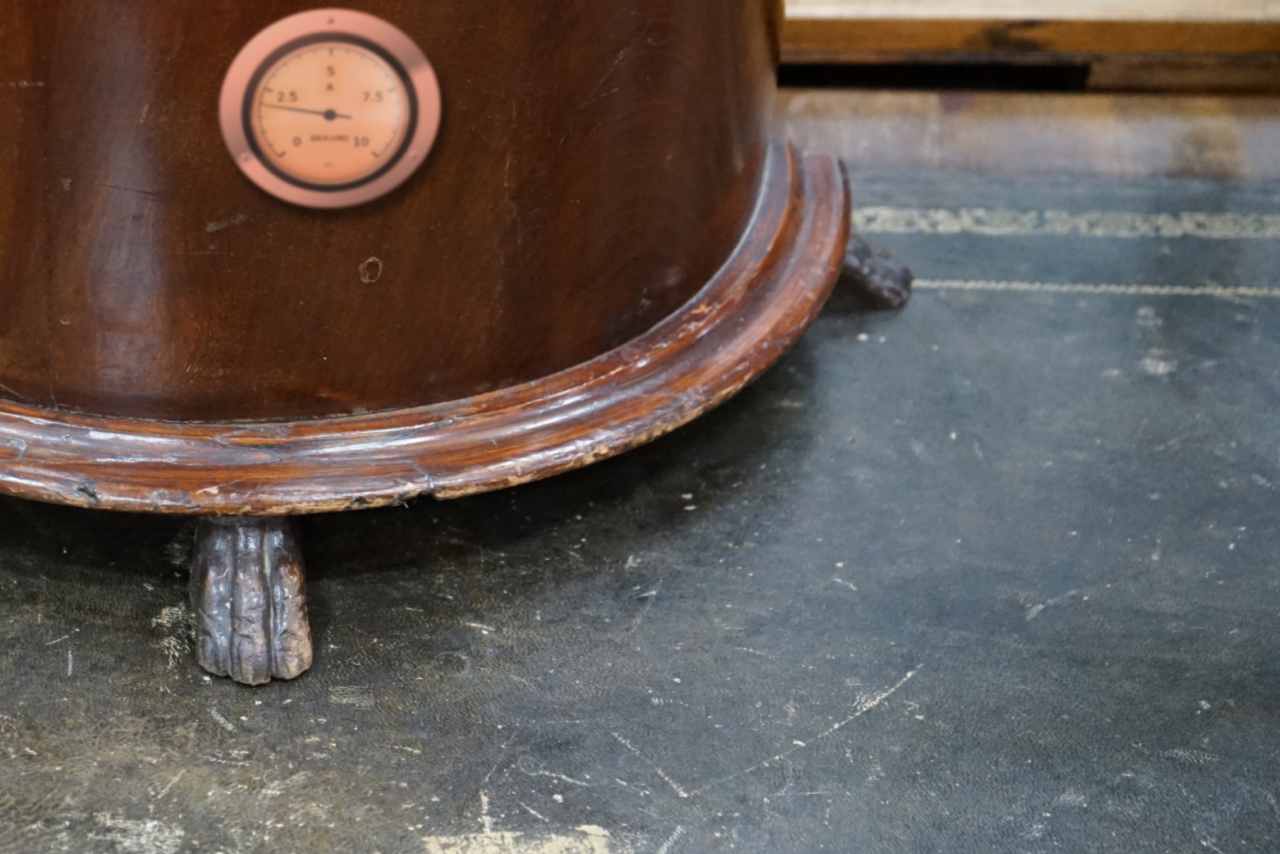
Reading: 2 A
